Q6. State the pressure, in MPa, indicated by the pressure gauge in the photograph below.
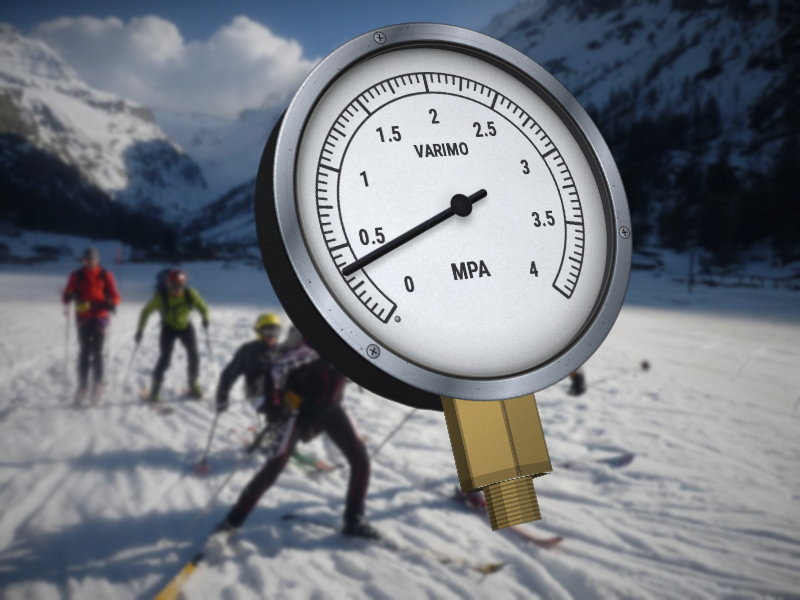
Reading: 0.35 MPa
